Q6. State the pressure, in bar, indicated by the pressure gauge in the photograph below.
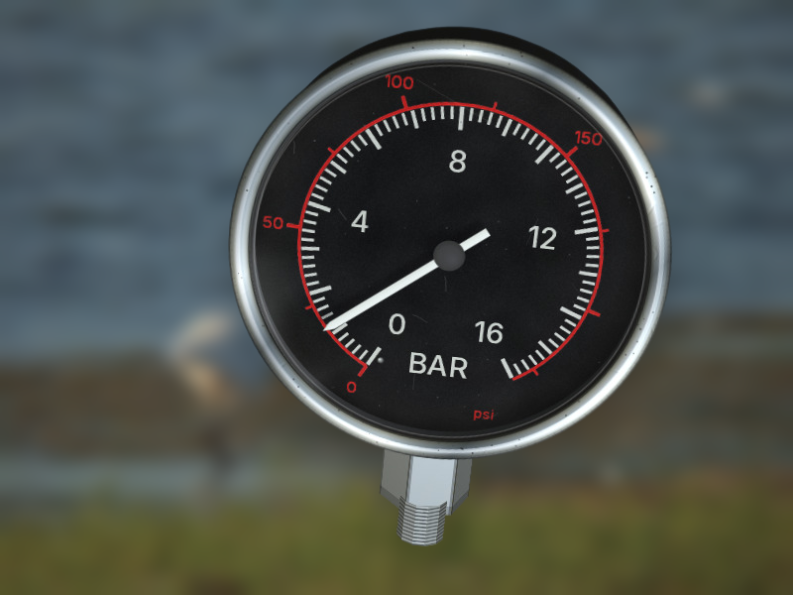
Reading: 1.2 bar
